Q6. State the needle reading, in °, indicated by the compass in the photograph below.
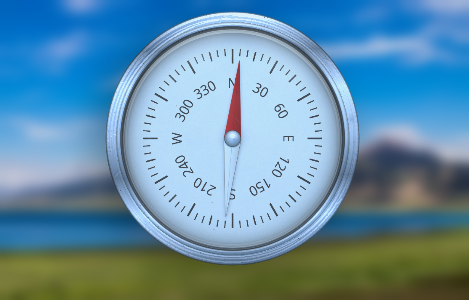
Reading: 5 °
